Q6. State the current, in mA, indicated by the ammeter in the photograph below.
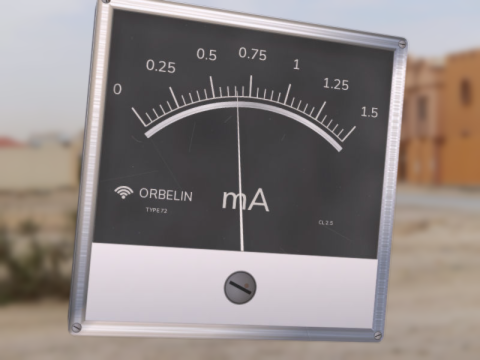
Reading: 0.65 mA
